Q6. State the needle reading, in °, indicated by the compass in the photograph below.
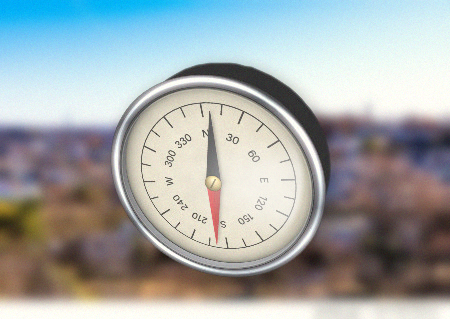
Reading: 187.5 °
